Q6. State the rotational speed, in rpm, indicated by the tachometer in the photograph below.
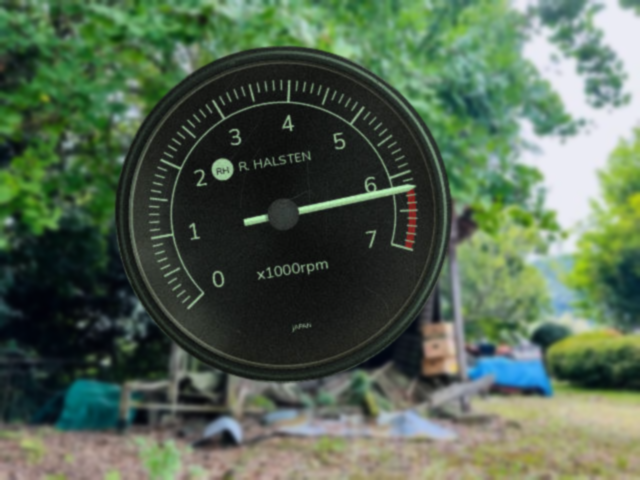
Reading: 6200 rpm
